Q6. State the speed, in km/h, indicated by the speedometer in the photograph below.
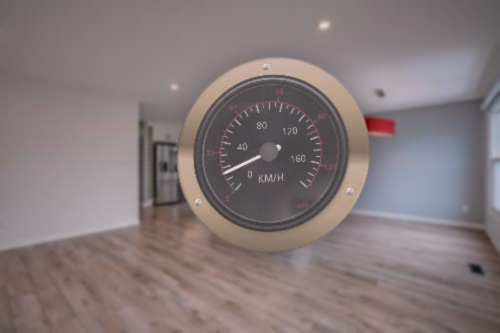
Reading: 15 km/h
